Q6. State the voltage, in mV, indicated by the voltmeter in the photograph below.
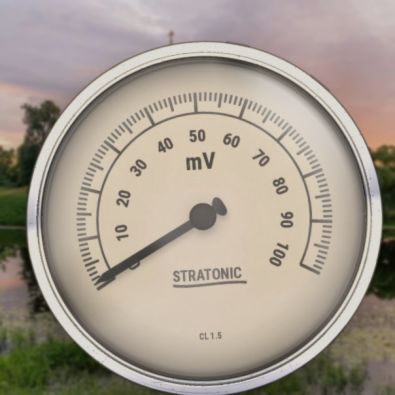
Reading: 1 mV
